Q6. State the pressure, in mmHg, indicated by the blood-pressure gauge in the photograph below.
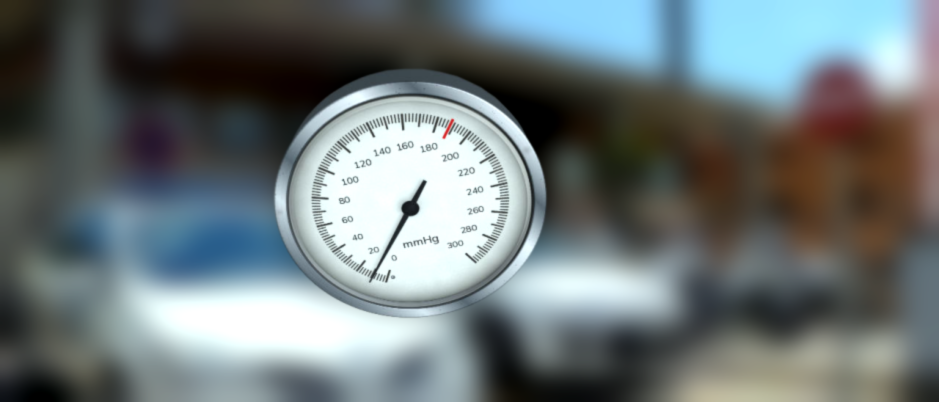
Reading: 10 mmHg
